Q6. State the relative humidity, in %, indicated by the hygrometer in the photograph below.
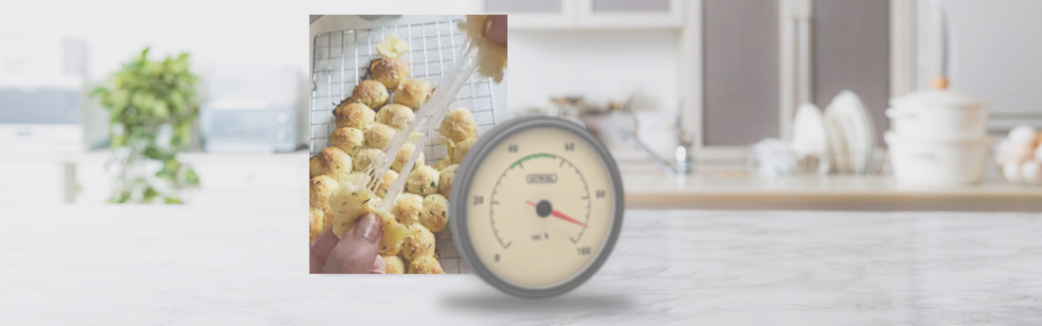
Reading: 92 %
